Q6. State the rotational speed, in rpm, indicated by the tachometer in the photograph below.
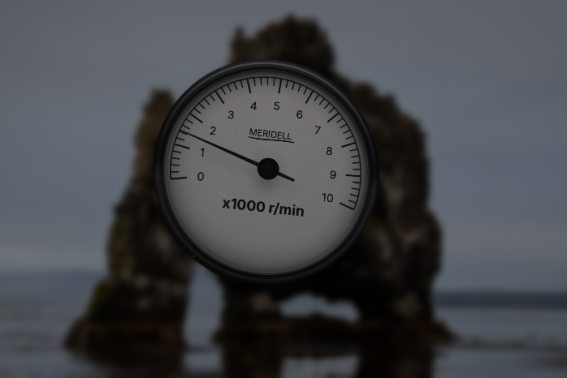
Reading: 1400 rpm
